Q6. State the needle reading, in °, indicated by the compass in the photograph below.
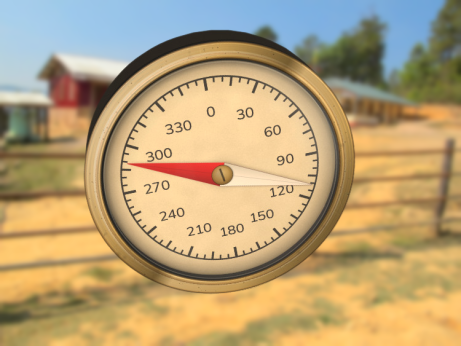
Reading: 290 °
